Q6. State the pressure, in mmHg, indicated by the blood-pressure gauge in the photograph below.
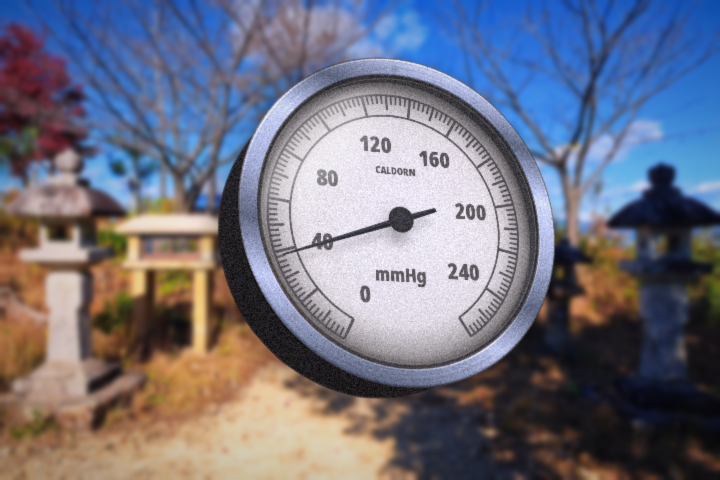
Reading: 38 mmHg
